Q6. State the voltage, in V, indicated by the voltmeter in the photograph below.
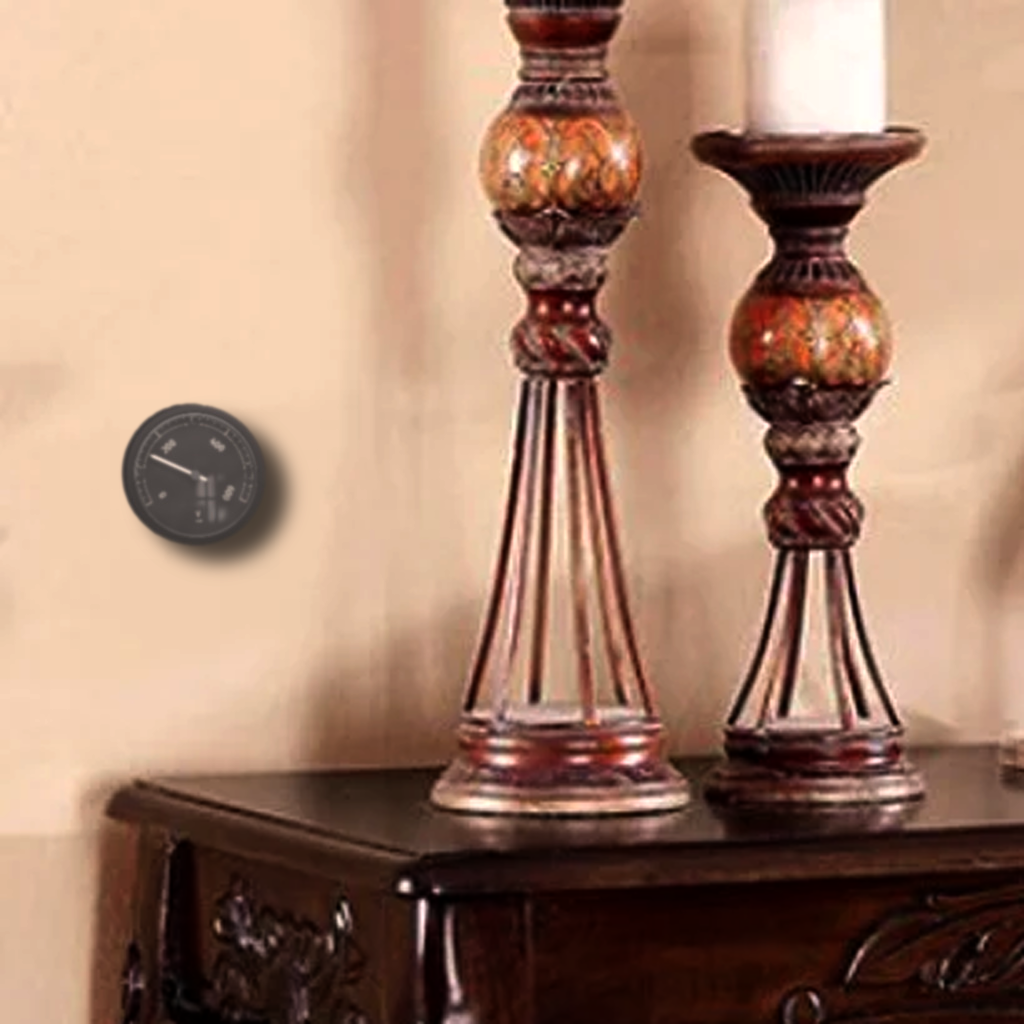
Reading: 140 V
